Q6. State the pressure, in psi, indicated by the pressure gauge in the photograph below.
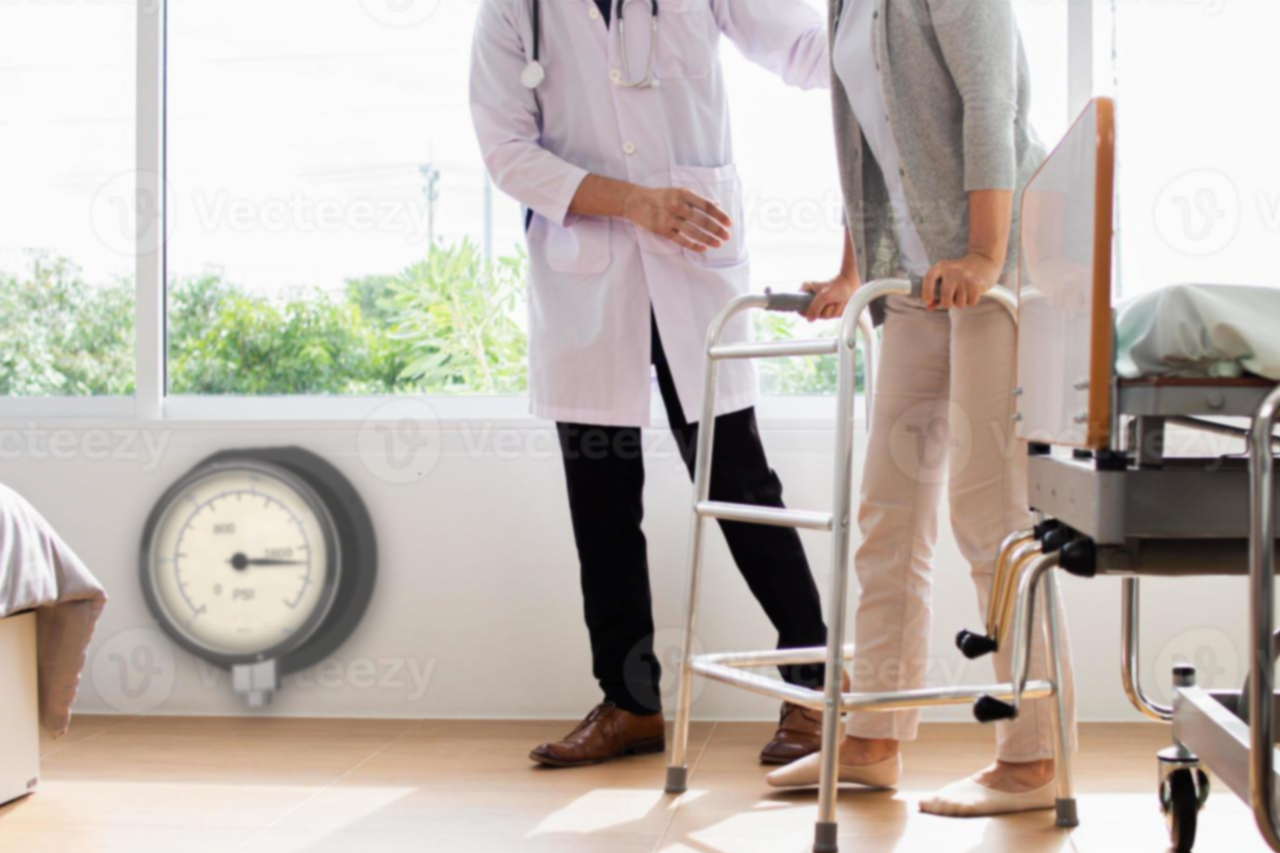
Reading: 1700 psi
